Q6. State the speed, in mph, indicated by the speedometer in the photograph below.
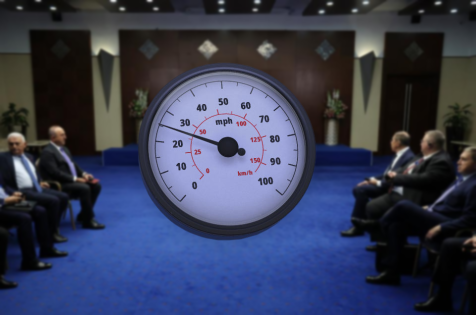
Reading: 25 mph
